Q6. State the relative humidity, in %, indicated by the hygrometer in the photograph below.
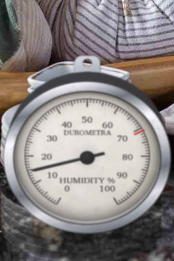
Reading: 15 %
